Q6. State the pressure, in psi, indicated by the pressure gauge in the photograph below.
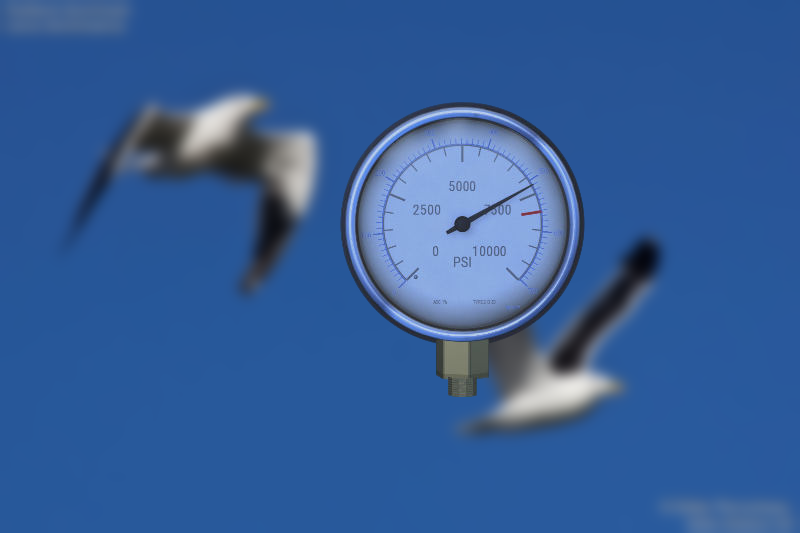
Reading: 7250 psi
